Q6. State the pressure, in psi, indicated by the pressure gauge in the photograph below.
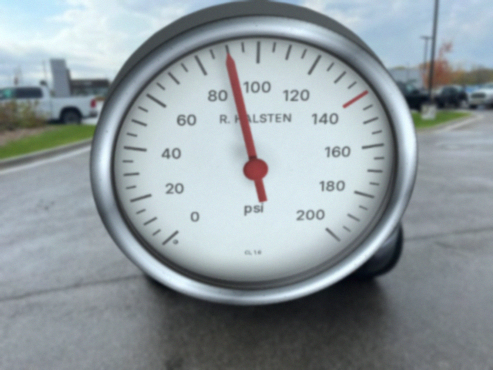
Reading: 90 psi
